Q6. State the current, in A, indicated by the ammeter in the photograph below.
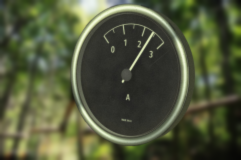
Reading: 2.5 A
